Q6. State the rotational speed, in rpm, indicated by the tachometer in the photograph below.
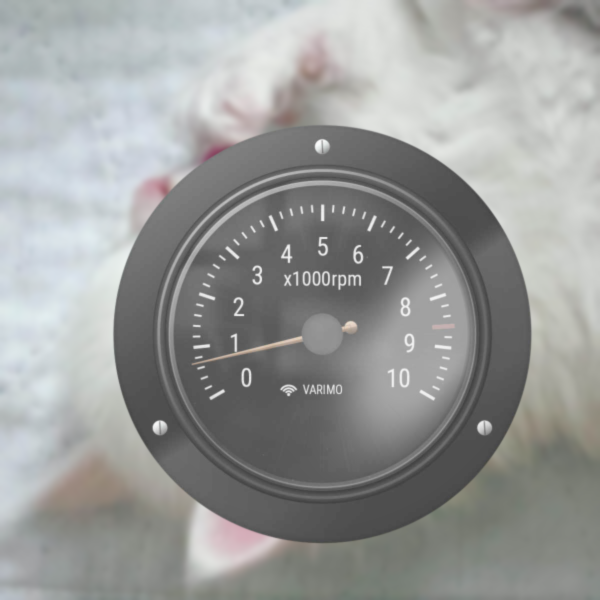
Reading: 700 rpm
